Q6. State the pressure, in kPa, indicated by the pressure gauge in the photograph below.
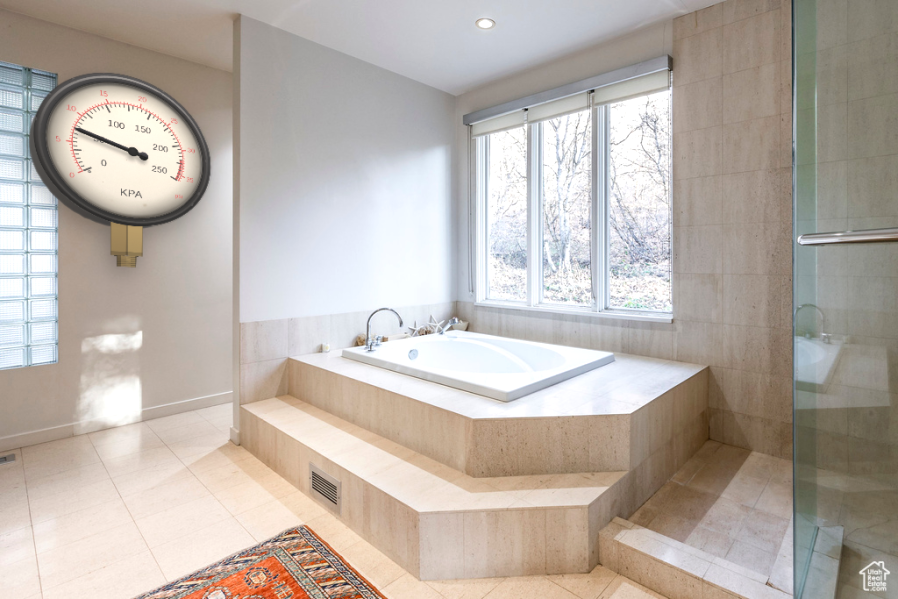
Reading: 50 kPa
